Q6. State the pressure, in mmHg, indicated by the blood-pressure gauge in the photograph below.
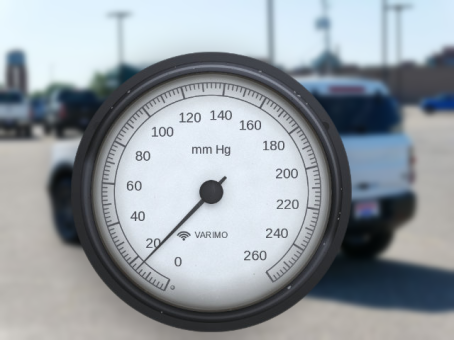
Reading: 16 mmHg
